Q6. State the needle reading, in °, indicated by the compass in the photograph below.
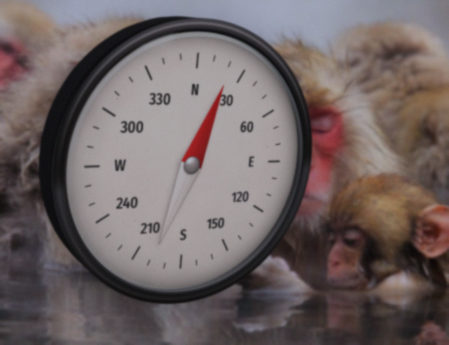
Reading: 20 °
